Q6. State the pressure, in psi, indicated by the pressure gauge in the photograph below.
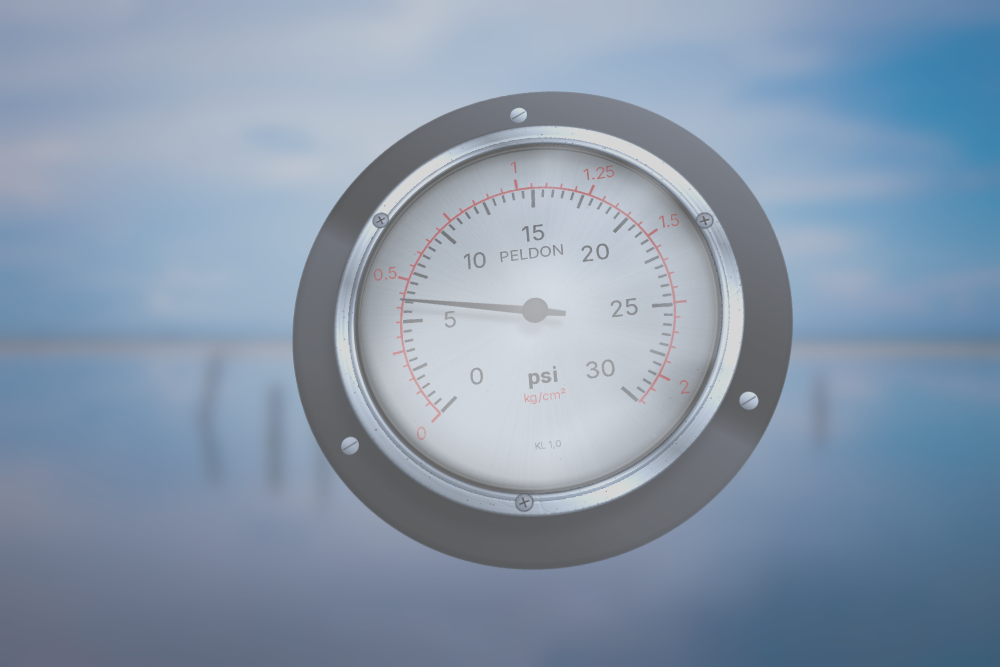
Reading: 6 psi
